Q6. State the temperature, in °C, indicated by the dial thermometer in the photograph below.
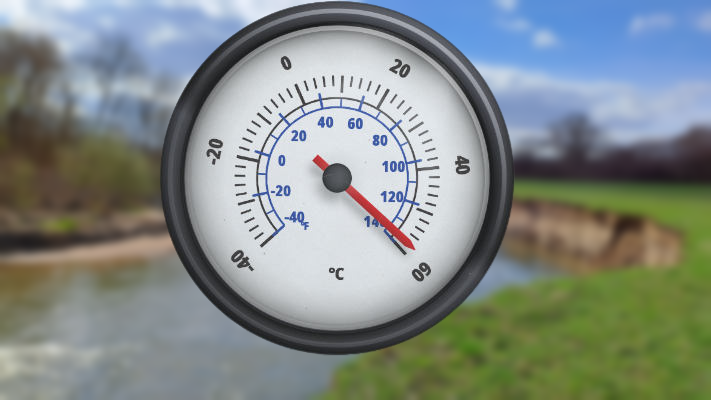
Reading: 58 °C
